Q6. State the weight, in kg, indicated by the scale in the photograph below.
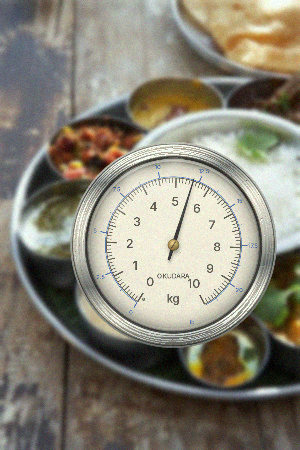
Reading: 5.5 kg
